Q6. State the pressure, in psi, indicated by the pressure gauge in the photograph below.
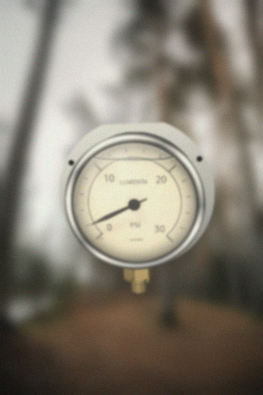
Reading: 2 psi
